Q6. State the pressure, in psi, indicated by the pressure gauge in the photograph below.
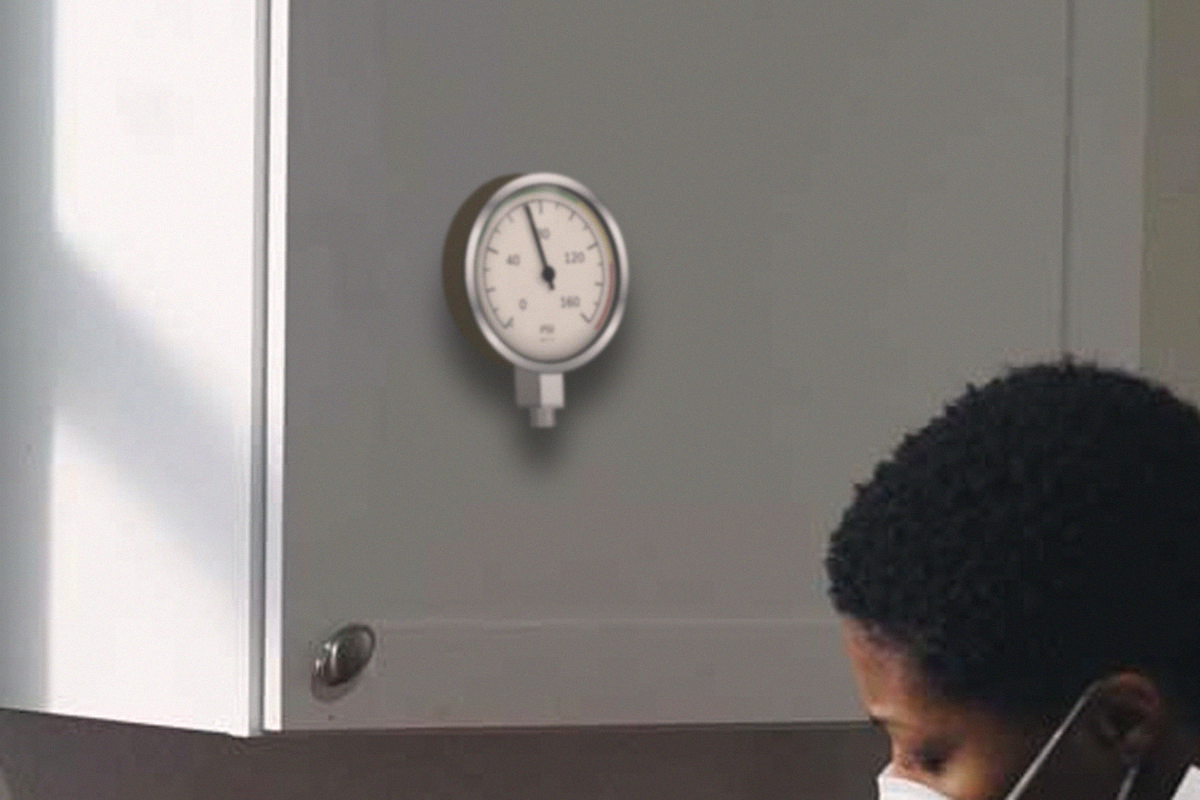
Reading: 70 psi
